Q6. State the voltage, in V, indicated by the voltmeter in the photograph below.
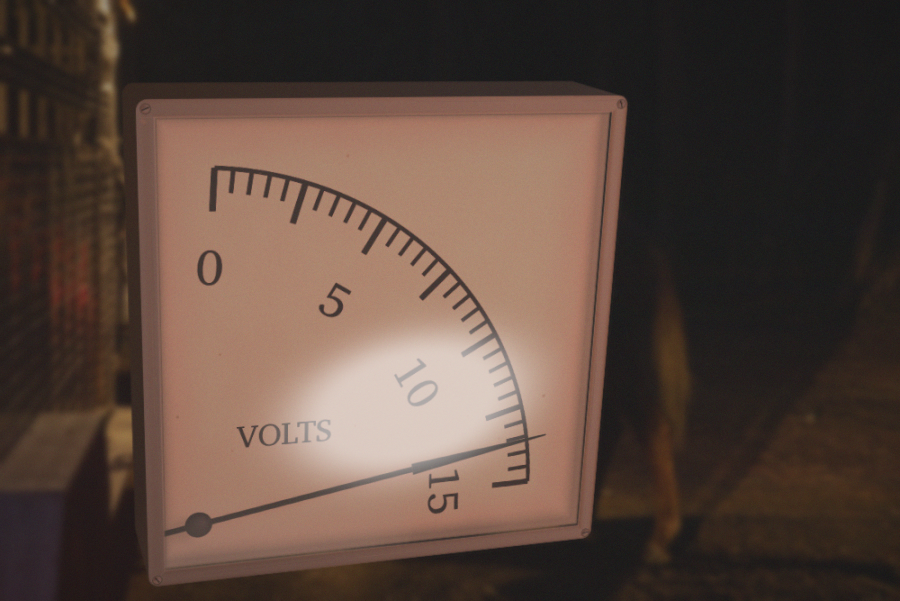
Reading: 13.5 V
